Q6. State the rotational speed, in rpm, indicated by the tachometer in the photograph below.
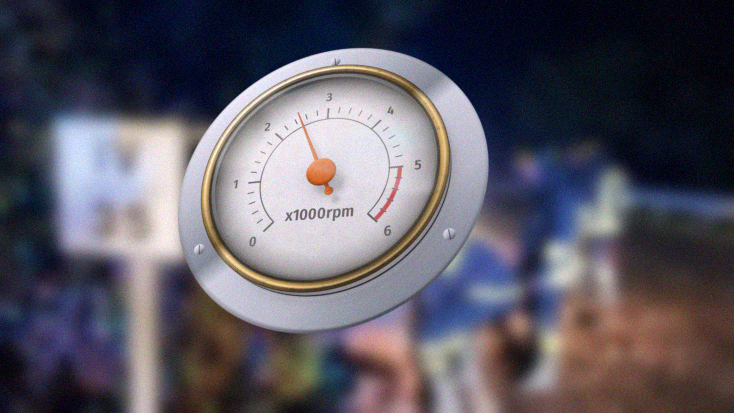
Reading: 2500 rpm
